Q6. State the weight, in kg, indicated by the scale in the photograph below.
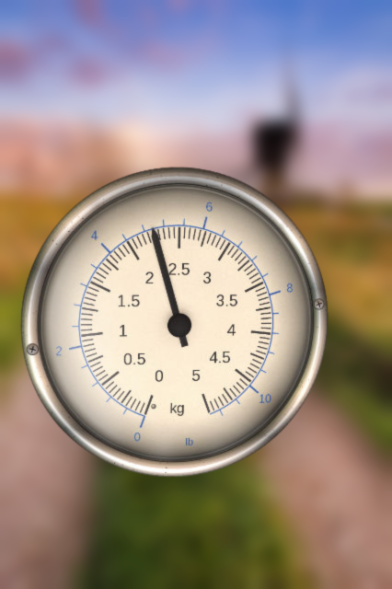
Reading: 2.25 kg
